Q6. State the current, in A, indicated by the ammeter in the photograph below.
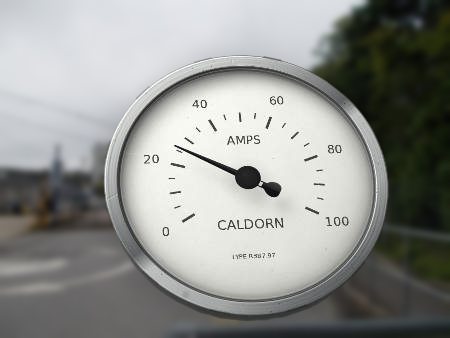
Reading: 25 A
